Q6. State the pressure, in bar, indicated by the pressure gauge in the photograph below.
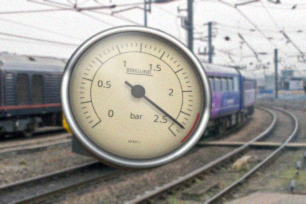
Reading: 2.4 bar
